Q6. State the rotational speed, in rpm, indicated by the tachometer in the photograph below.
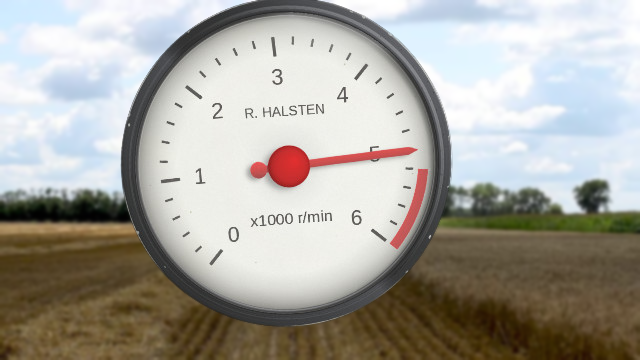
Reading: 5000 rpm
